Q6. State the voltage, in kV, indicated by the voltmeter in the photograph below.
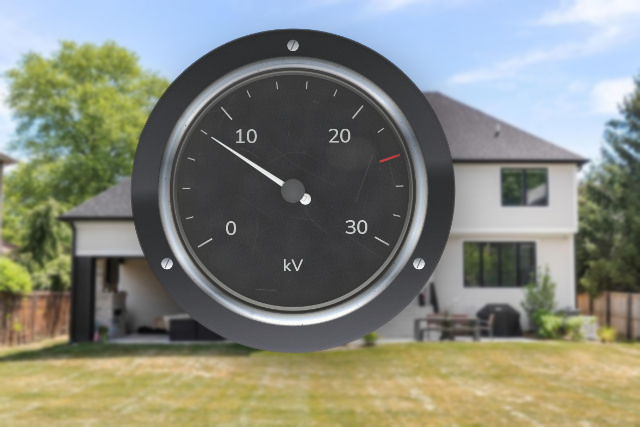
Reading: 8 kV
